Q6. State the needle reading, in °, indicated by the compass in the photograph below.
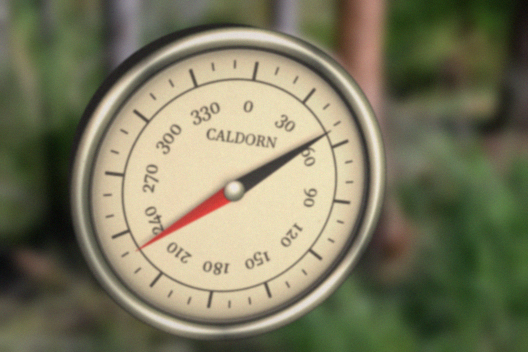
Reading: 230 °
